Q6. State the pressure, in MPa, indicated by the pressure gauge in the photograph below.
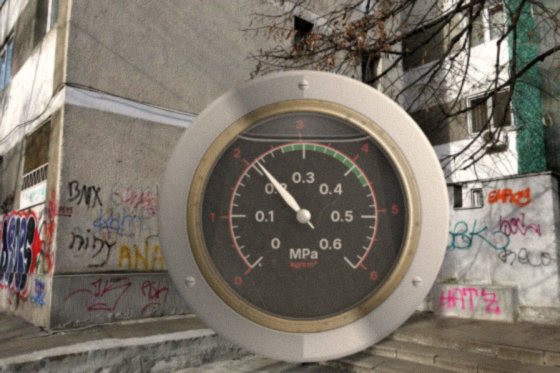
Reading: 0.21 MPa
